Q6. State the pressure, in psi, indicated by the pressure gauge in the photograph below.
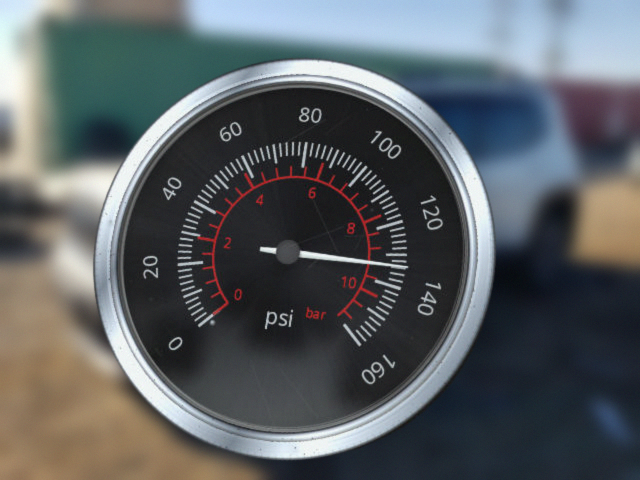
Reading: 134 psi
